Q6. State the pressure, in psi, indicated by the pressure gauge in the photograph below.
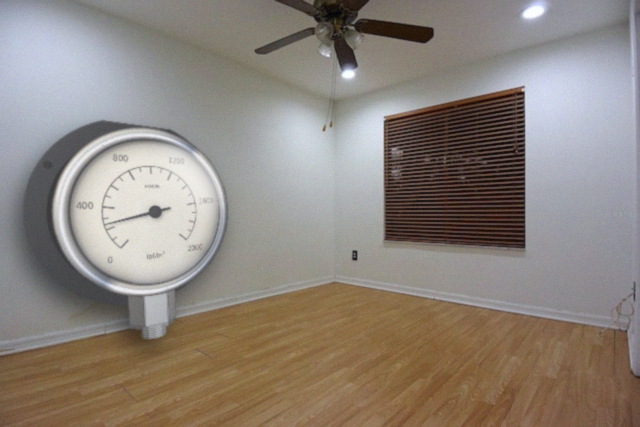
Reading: 250 psi
